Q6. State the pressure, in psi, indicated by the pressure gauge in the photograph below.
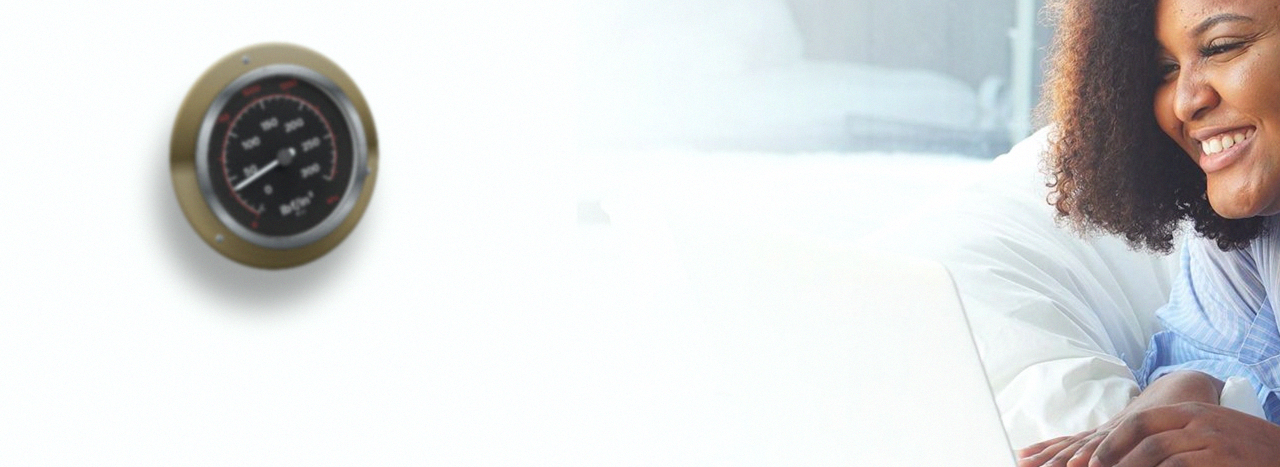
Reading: 40 psi
